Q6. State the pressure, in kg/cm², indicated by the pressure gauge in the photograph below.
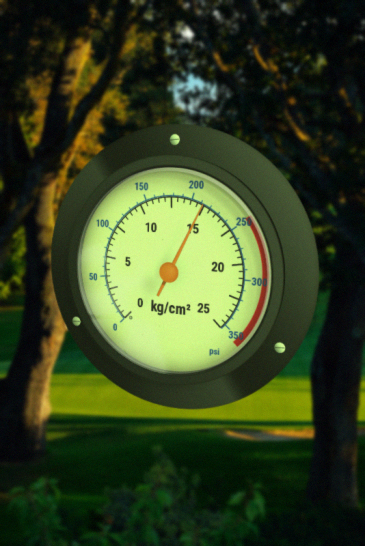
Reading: 15 kg/cm²
